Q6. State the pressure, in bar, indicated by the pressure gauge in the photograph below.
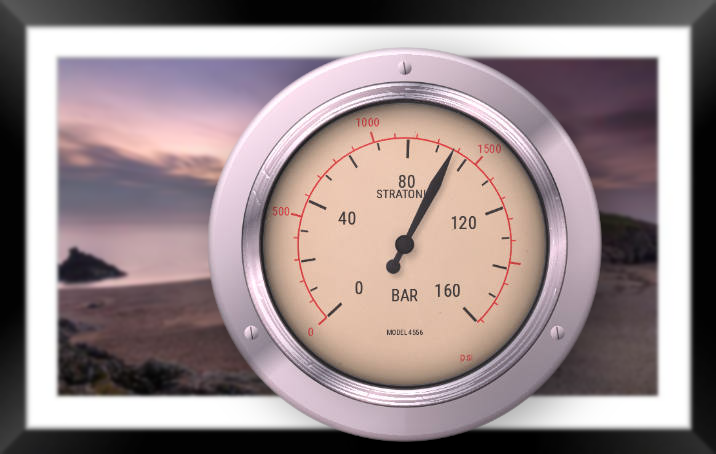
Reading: 95 bar
